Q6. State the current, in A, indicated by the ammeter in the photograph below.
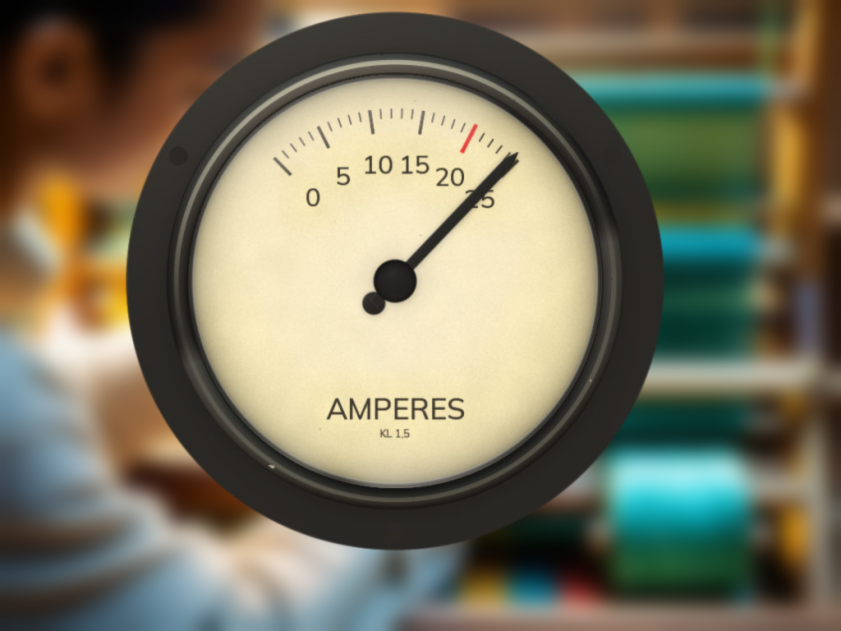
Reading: 24.5 A
